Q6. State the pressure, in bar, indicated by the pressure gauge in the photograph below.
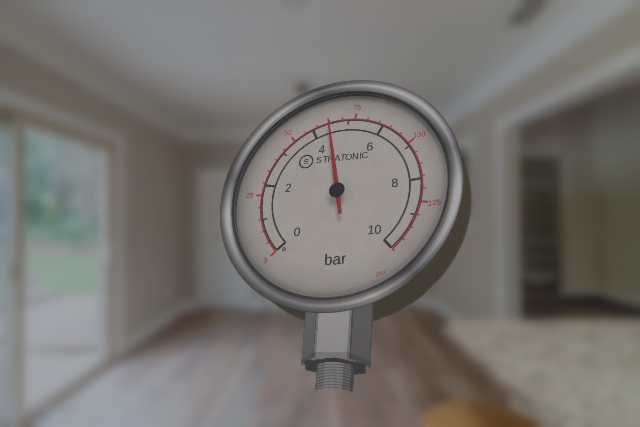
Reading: 4.5 bar
